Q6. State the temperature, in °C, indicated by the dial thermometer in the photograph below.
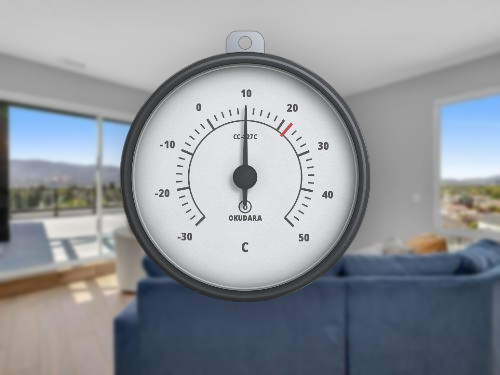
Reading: 10 °C
